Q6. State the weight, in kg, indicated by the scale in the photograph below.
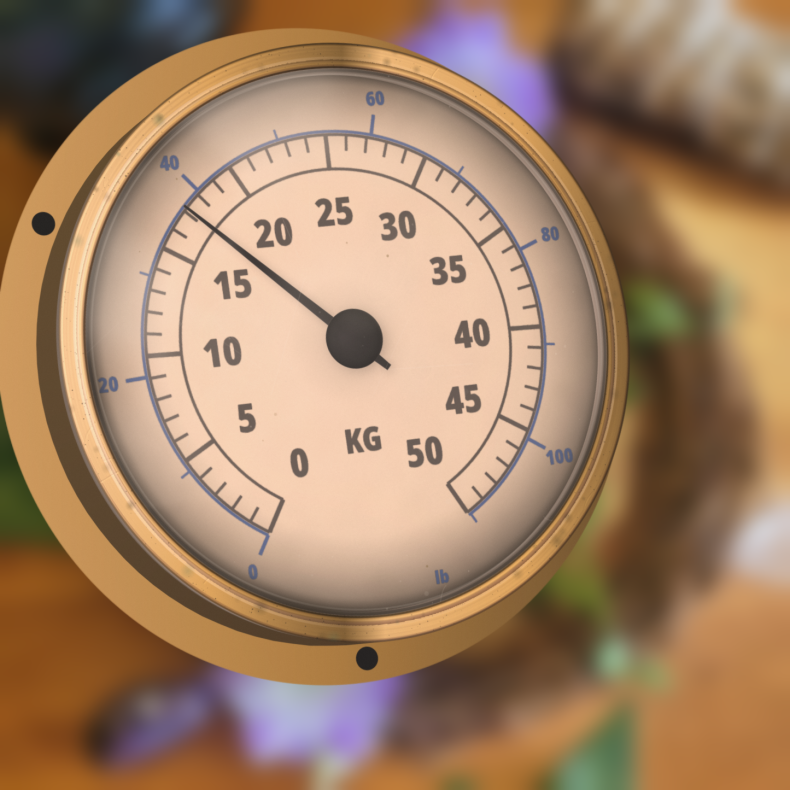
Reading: 17 kg
